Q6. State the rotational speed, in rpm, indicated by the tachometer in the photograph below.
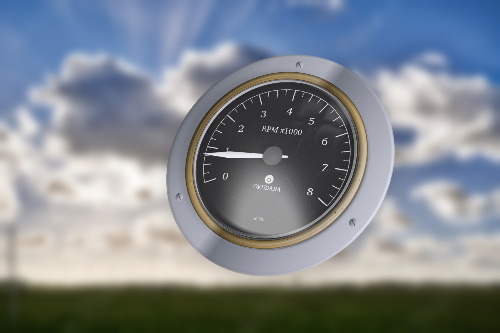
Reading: 750 rpm
